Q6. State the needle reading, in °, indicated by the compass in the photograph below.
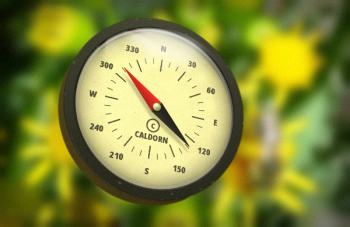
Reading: 310 °
